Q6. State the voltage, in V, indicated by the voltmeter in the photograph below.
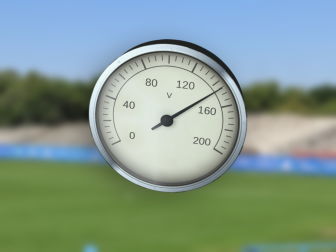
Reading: 145 V
